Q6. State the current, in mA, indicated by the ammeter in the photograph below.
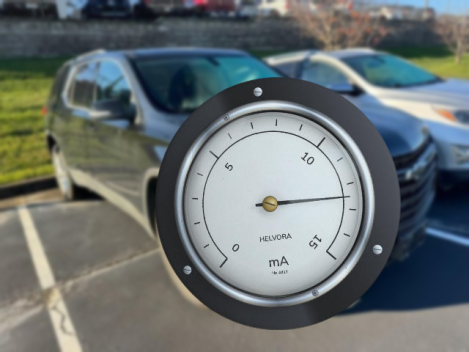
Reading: 12.5 mA
